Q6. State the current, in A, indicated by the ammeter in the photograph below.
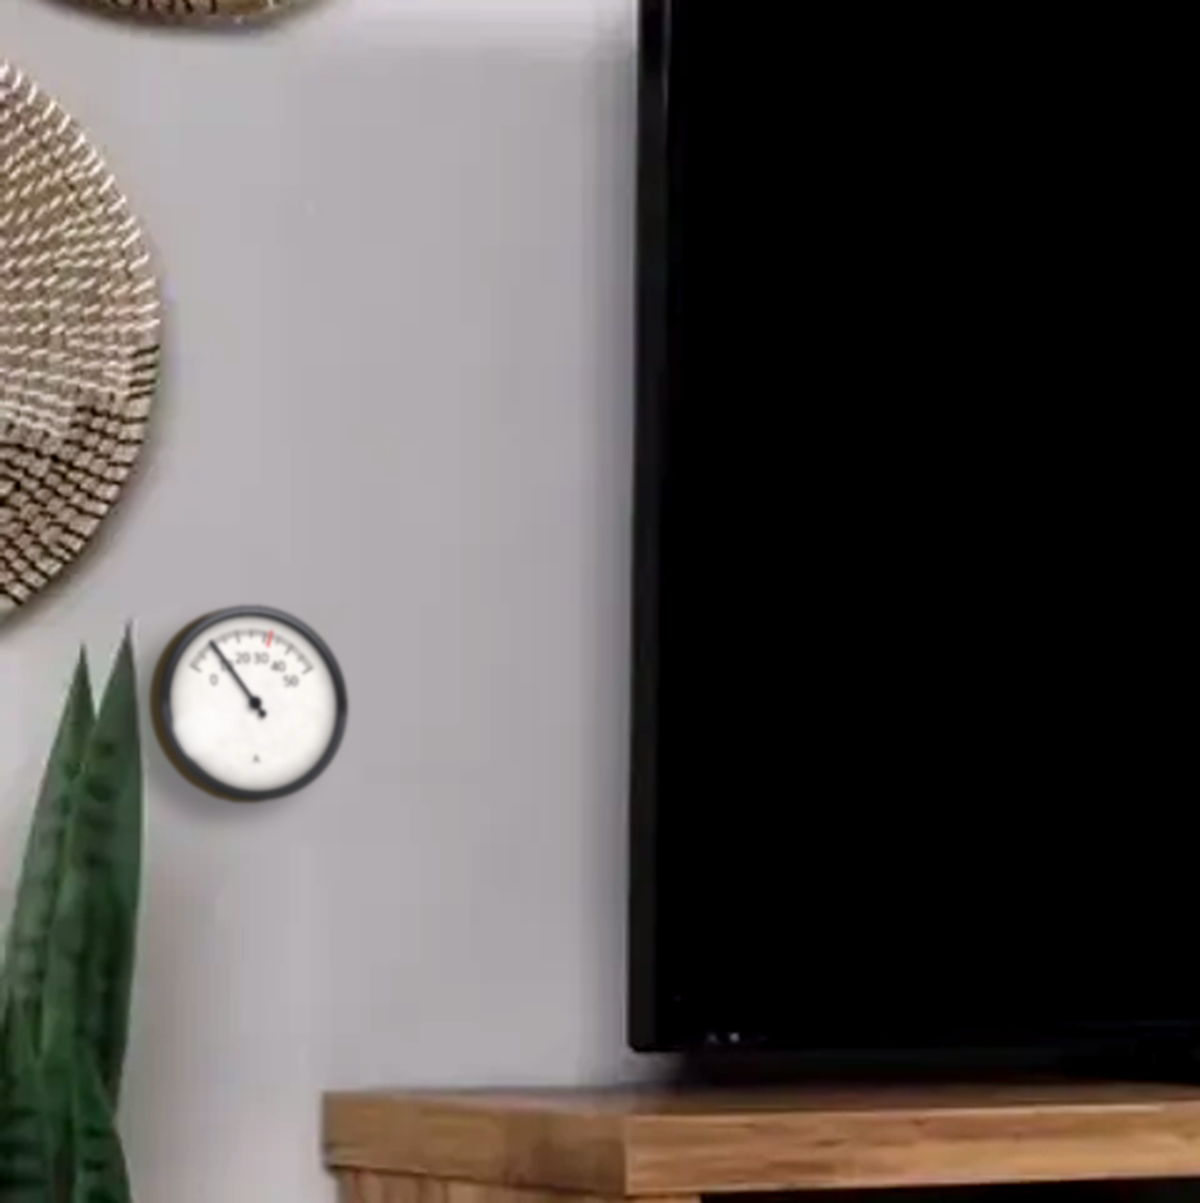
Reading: 10 A
